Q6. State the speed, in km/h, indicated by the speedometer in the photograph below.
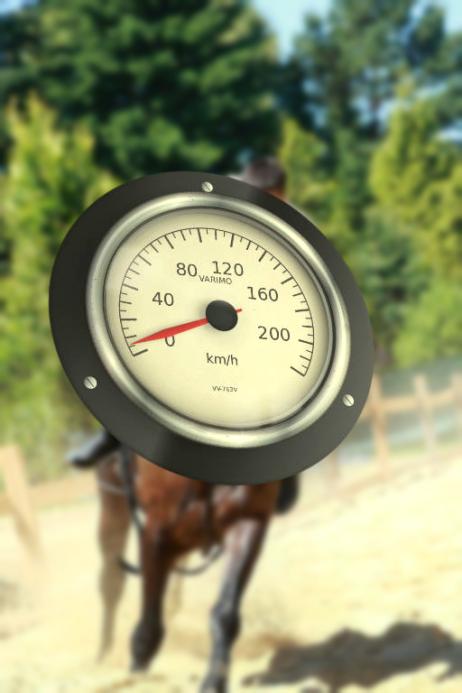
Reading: 5 km/h
